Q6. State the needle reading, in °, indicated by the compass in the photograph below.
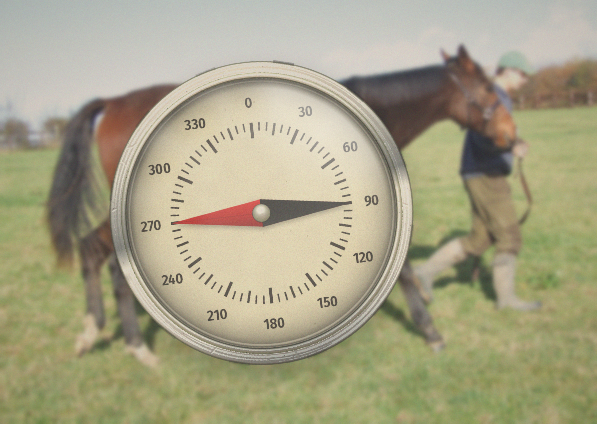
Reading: 270 °
